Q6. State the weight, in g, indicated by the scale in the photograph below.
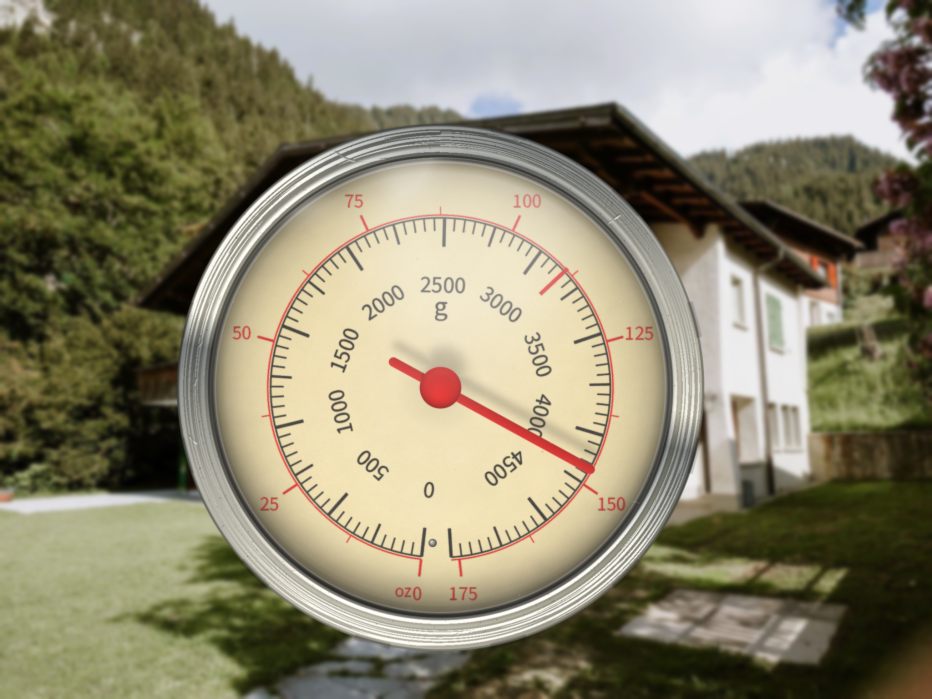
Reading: 4175 g
